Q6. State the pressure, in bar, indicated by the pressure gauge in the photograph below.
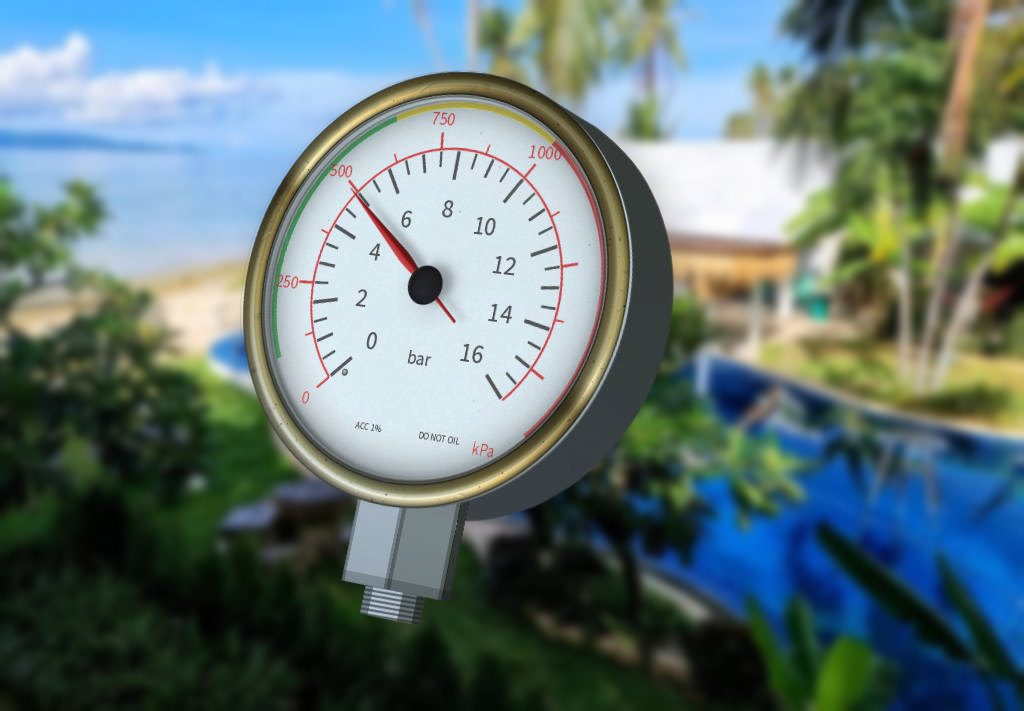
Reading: 5 bar
